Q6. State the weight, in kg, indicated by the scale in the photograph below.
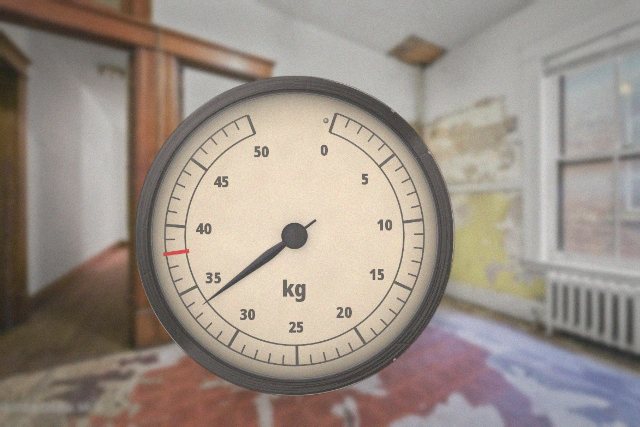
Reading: 33.5 kg
